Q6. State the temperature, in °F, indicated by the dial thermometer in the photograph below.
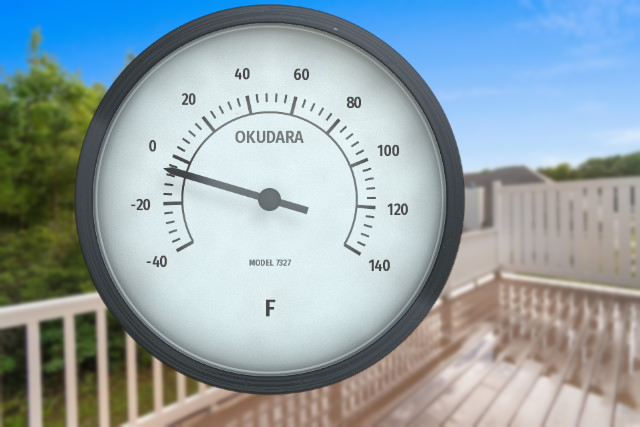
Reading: -6 °F
